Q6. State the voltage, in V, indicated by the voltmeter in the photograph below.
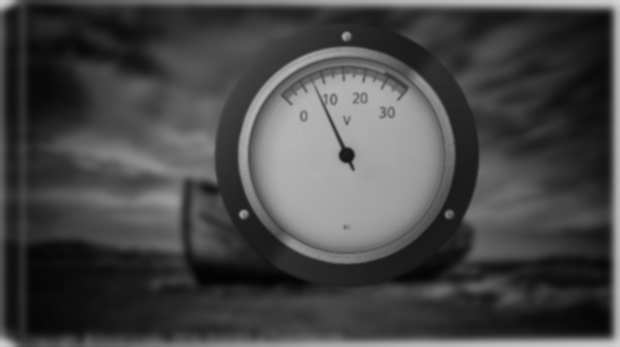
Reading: 7.5 V
